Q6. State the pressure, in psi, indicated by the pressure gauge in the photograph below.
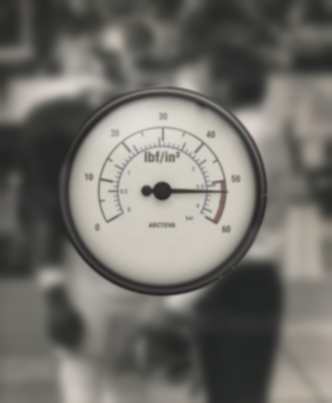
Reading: 52.5 psi
